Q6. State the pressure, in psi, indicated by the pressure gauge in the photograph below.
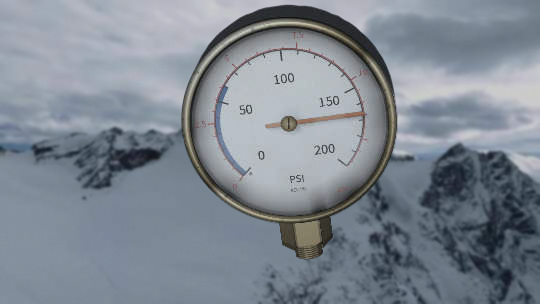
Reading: 165 psi
